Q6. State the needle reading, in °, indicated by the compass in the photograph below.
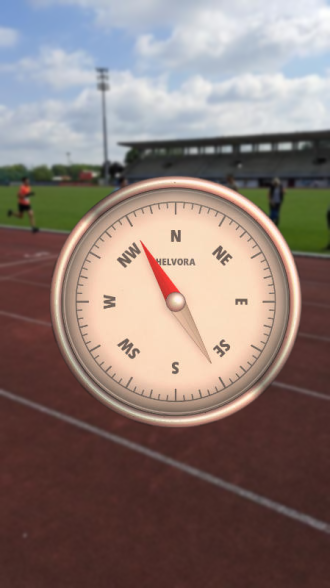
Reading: 330 °
